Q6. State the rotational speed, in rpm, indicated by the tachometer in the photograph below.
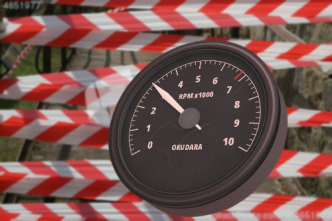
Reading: 3000 rpm
